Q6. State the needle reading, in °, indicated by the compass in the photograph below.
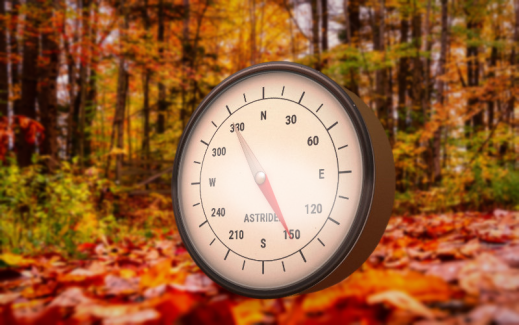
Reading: 150 °
